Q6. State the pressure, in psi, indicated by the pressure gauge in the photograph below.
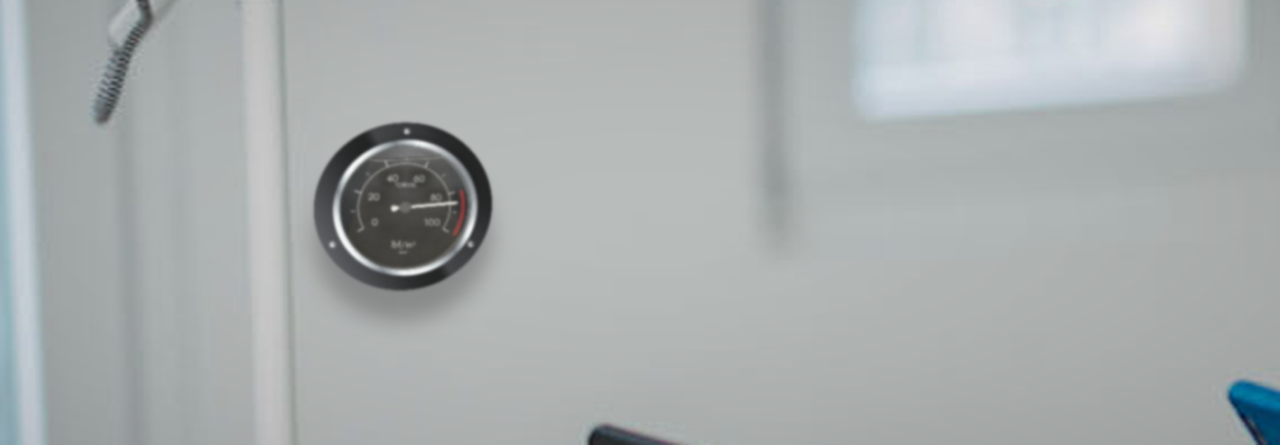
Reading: 85 psi
